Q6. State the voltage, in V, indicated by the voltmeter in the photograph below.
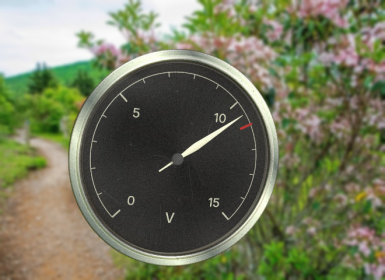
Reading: 10.5 V
